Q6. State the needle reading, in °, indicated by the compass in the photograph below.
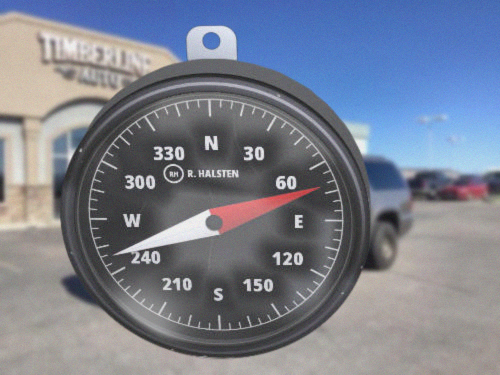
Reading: 70 °
